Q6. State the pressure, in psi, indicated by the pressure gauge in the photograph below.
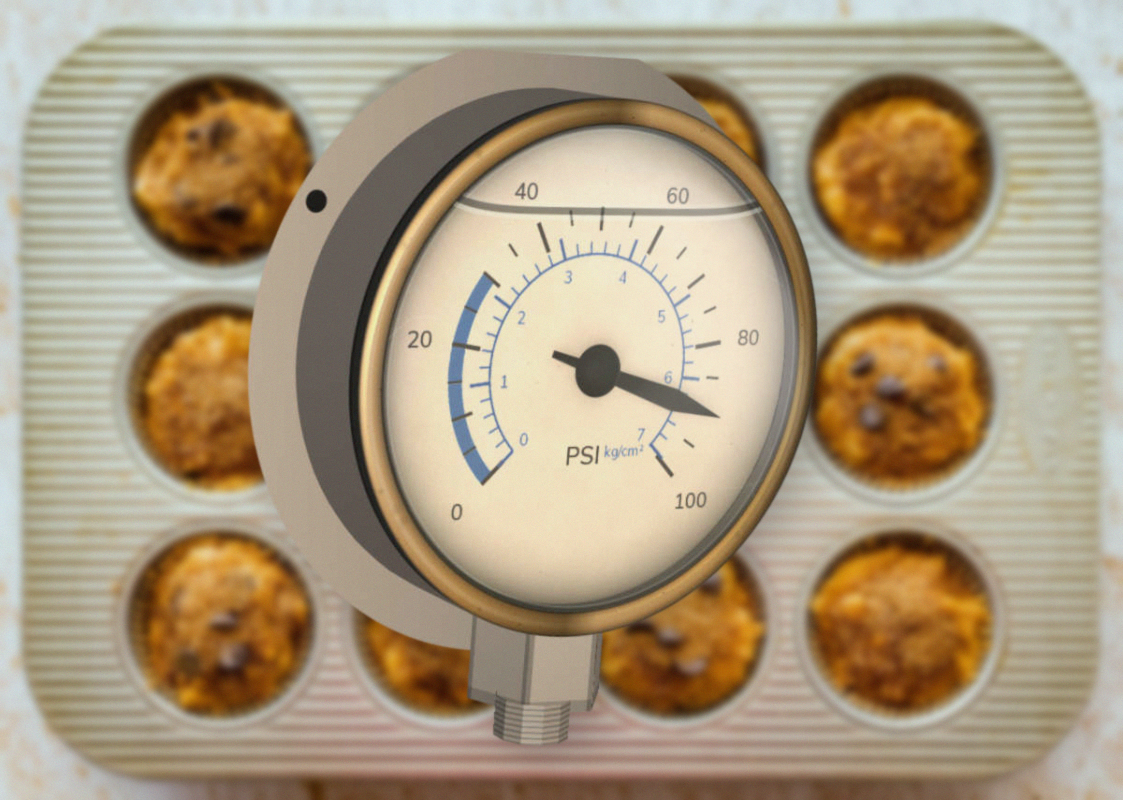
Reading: 90 psi
